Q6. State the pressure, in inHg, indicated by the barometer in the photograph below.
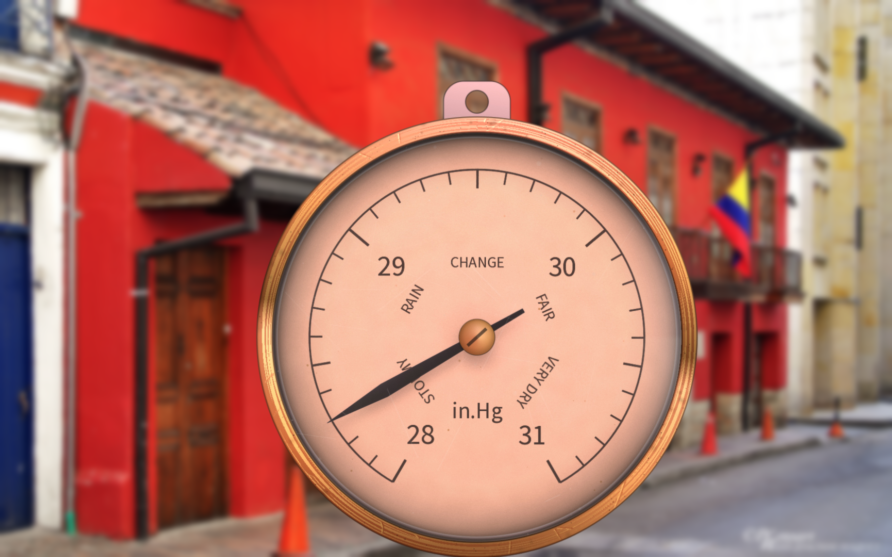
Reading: 28.3 inHg
